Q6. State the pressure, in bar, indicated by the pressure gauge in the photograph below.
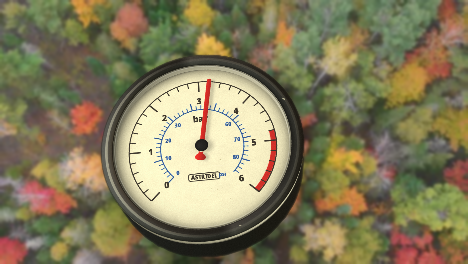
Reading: 3.2 bar
